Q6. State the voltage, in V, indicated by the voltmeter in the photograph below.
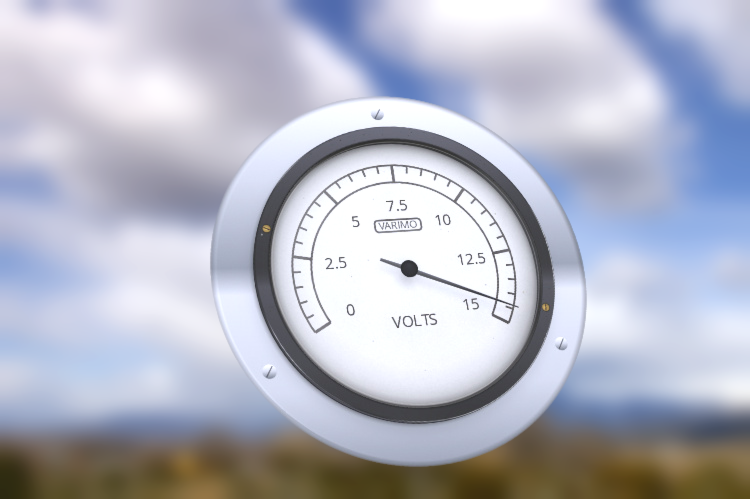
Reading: 14.5 V
